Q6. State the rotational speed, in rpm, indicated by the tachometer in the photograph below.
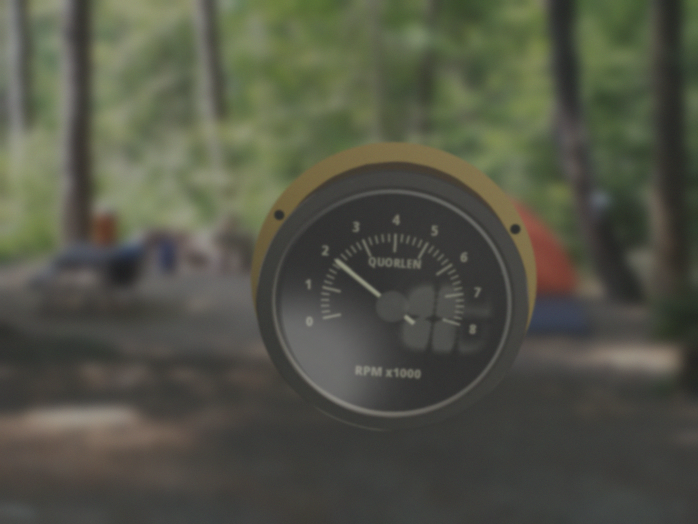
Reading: 2000 rpm
